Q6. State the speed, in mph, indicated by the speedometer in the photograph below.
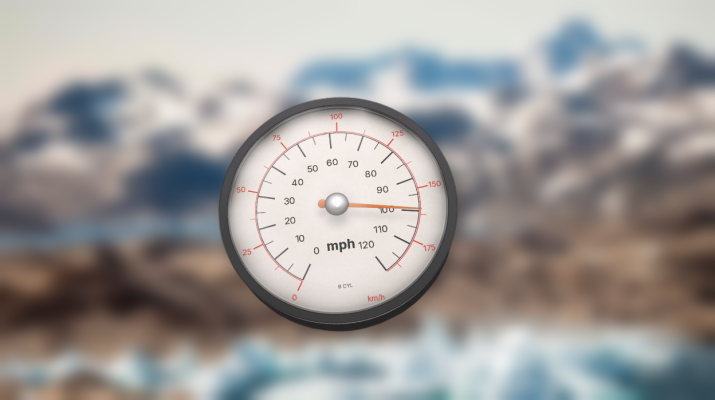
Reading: 100 mph
